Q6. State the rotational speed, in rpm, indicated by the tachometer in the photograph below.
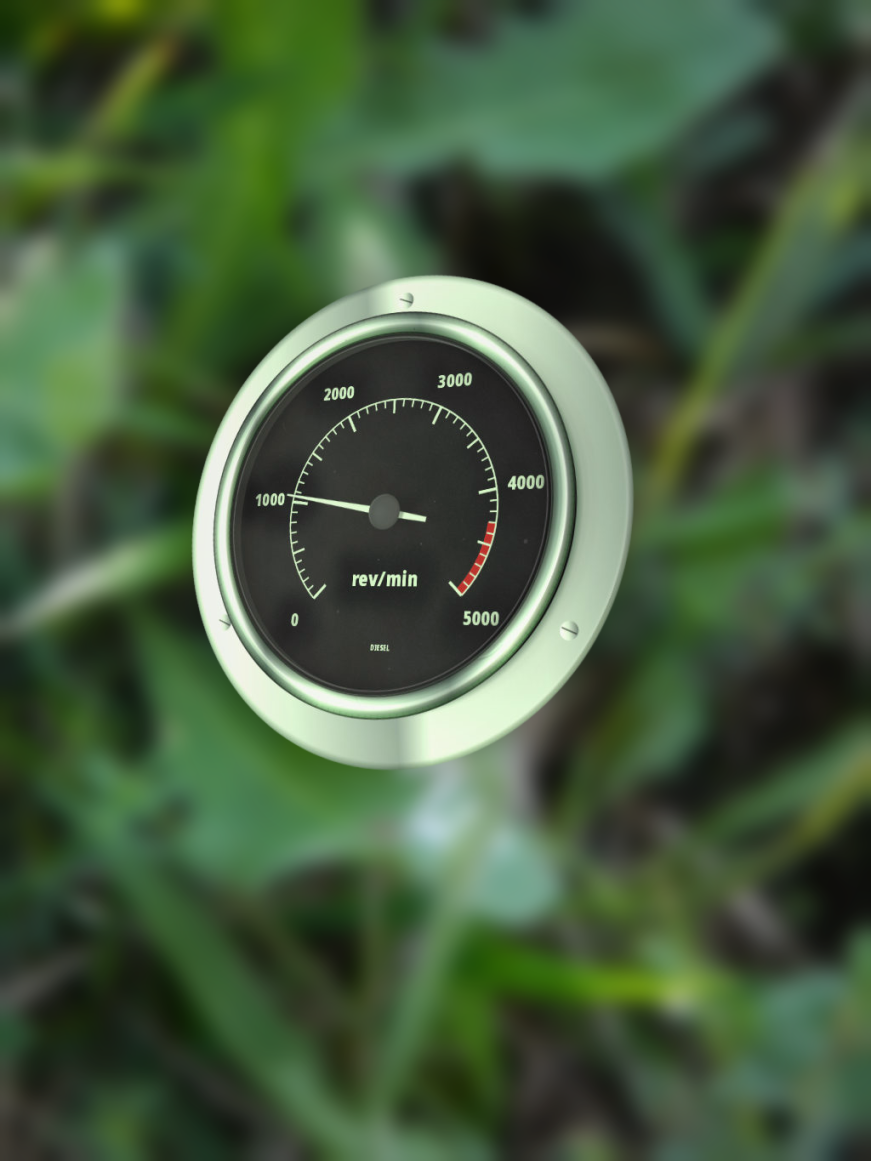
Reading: 1050 rpm
